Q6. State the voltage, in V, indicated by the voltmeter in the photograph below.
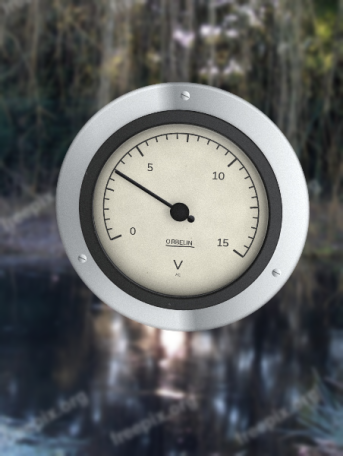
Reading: 3.5 V
